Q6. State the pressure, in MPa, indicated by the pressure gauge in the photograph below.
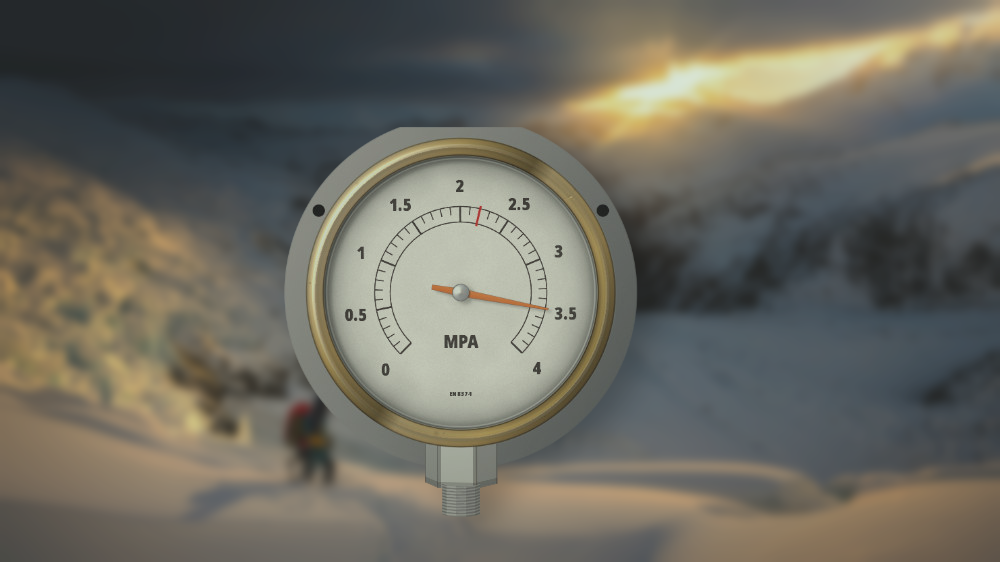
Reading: 3.5 MPa
